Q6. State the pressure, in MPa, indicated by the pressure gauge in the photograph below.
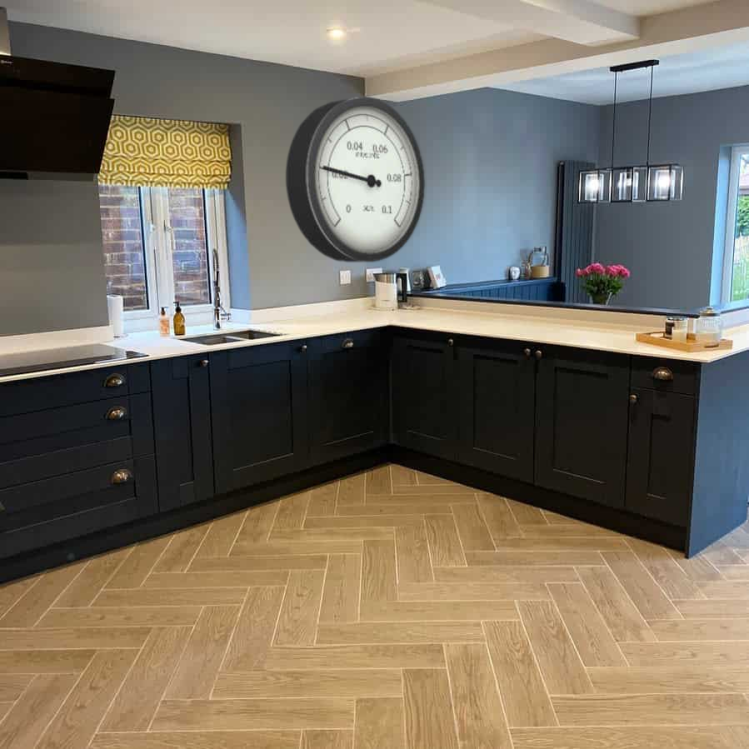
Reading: 0.02 MPa
